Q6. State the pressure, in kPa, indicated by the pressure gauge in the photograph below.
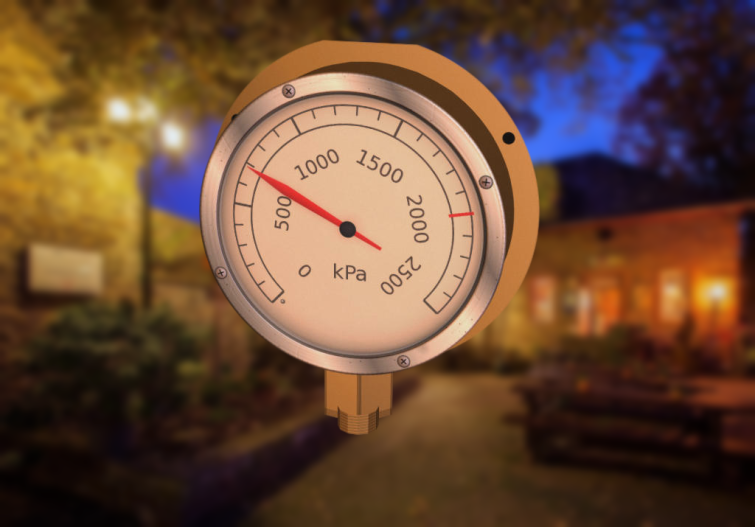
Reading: 700 kPa
